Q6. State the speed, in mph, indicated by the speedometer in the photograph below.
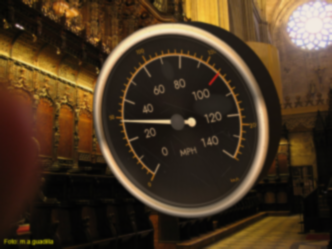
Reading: 30 mph
